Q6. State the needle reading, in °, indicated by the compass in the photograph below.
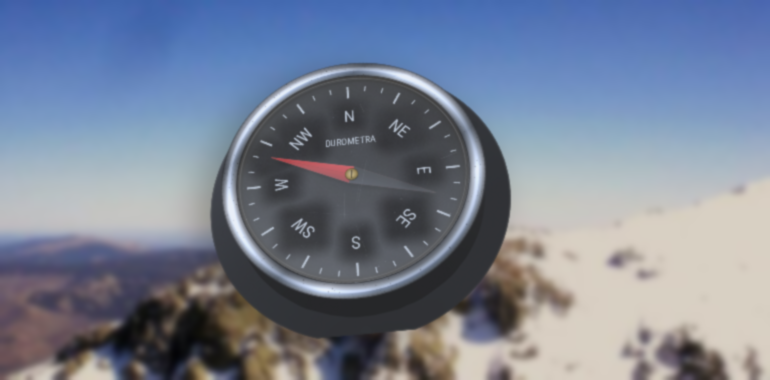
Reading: 290 °
